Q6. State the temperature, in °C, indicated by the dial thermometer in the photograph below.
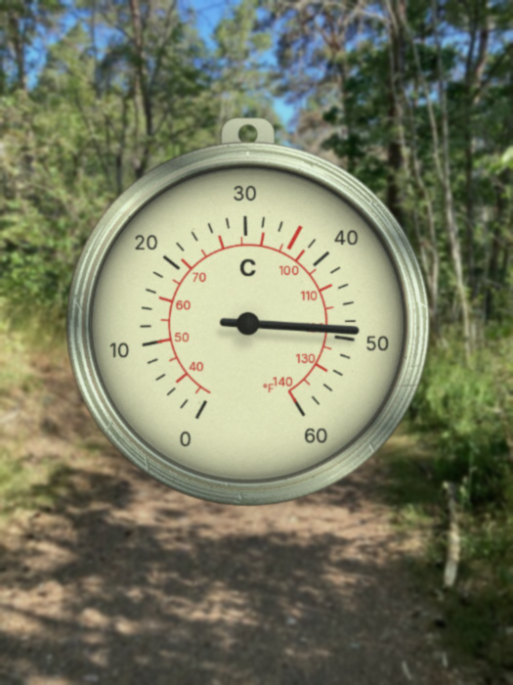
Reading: 49 °C
